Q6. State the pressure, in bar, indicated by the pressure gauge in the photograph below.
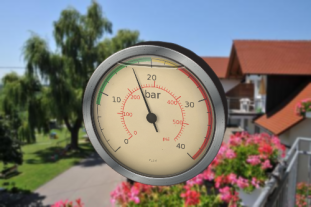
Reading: 17 bar
